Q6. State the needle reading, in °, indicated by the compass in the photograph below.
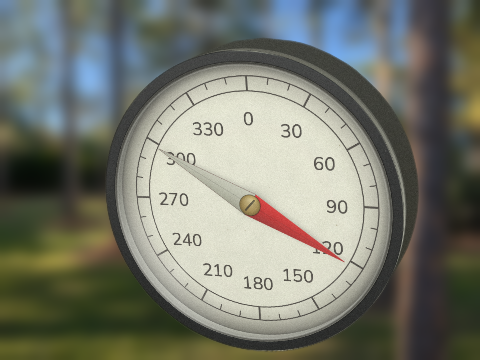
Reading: 120 °
